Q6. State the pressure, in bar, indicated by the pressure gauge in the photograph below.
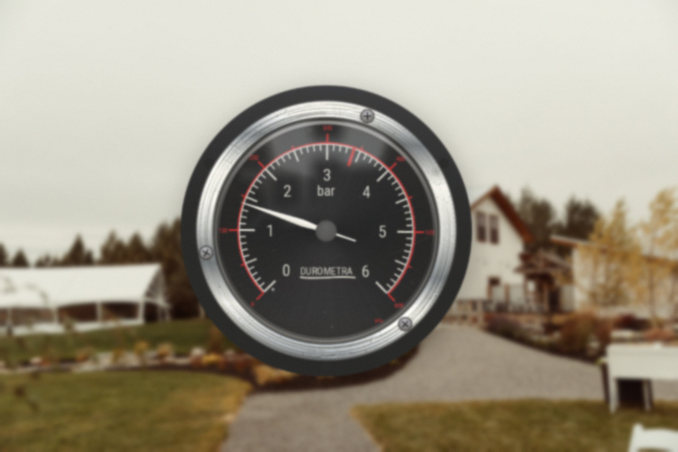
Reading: 1.4 bar
